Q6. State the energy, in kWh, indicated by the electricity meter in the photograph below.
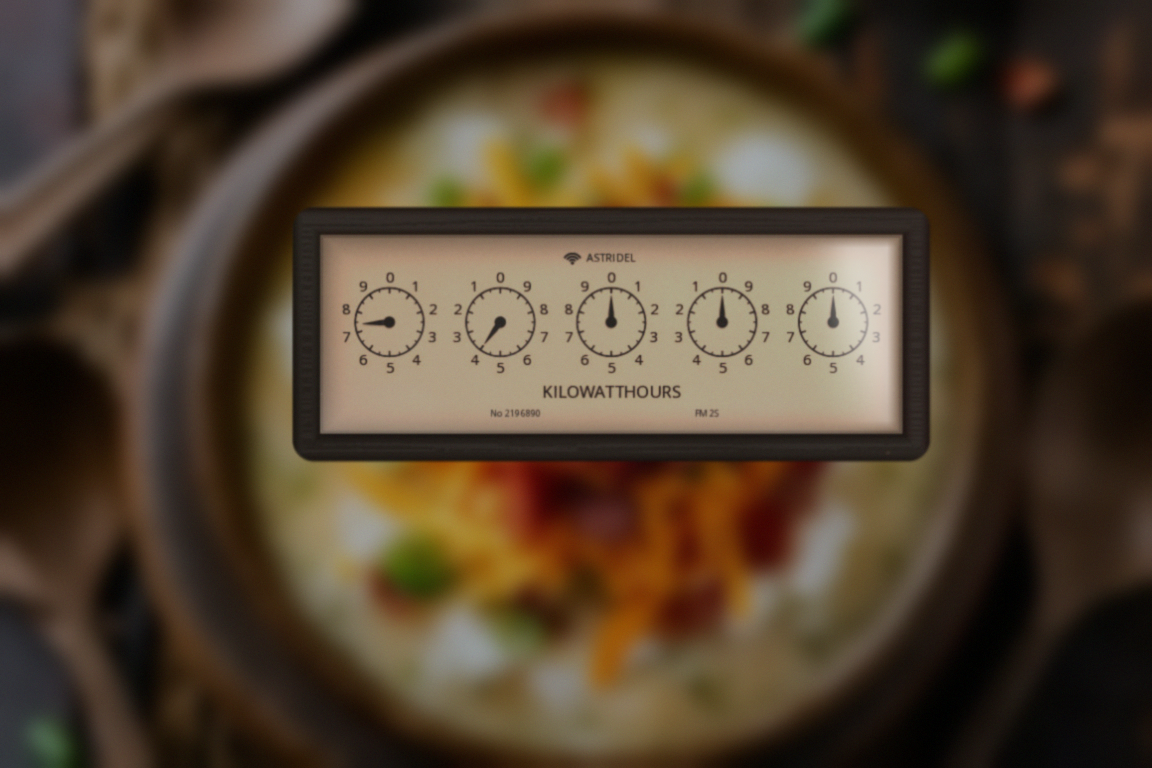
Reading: 74000 kWh
